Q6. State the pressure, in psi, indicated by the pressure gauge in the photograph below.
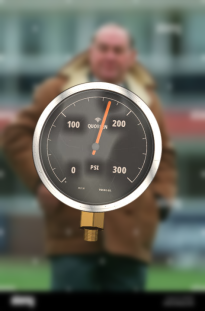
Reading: 170 psi
